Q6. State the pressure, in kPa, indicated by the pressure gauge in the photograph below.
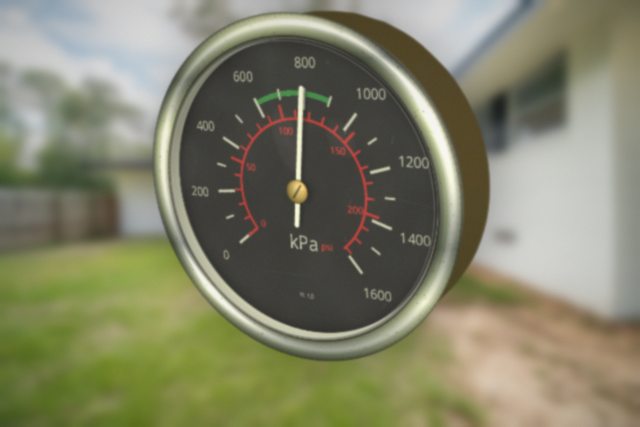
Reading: 800 kPa
